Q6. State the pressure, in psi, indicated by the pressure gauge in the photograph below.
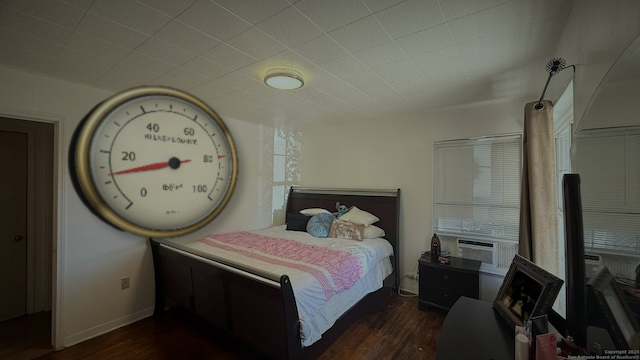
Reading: 12.5 psi
